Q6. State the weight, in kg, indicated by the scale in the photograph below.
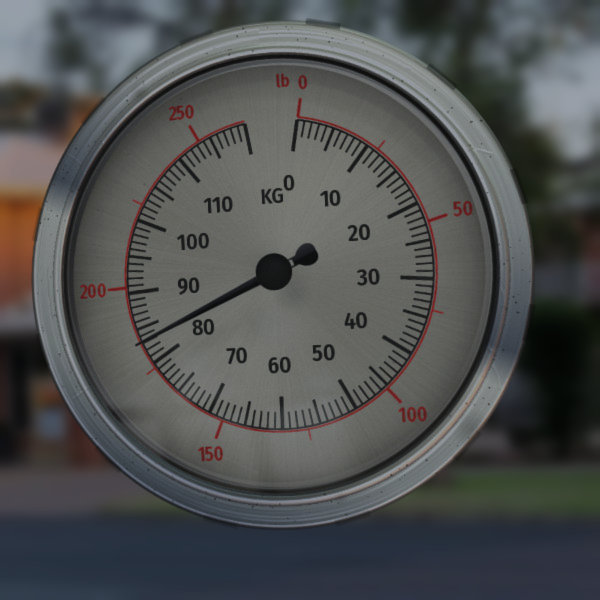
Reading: 83 kg
